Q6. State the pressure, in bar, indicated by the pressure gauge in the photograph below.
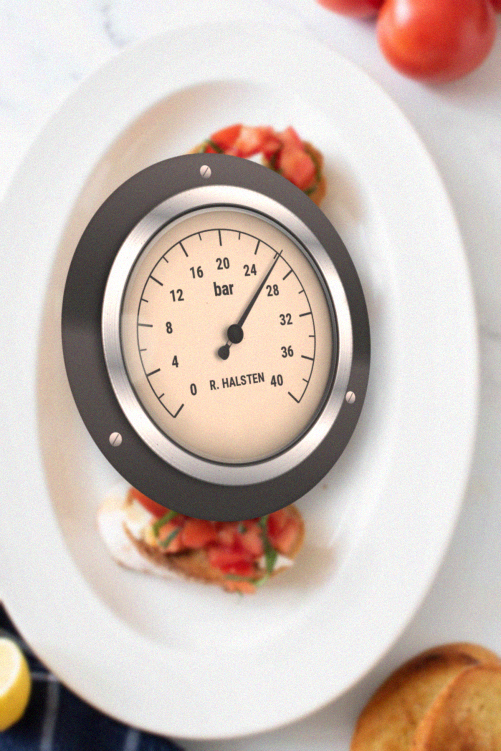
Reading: 26 bar
